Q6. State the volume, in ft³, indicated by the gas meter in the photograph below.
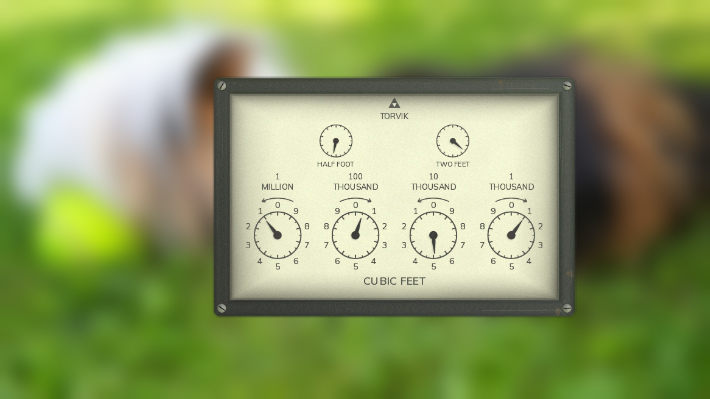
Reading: 105100 ft³
